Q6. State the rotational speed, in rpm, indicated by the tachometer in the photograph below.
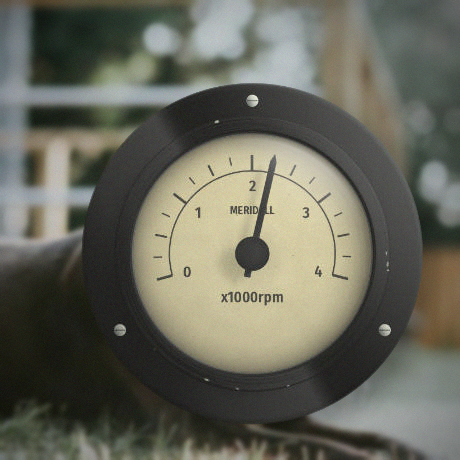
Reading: 2250 rpm
